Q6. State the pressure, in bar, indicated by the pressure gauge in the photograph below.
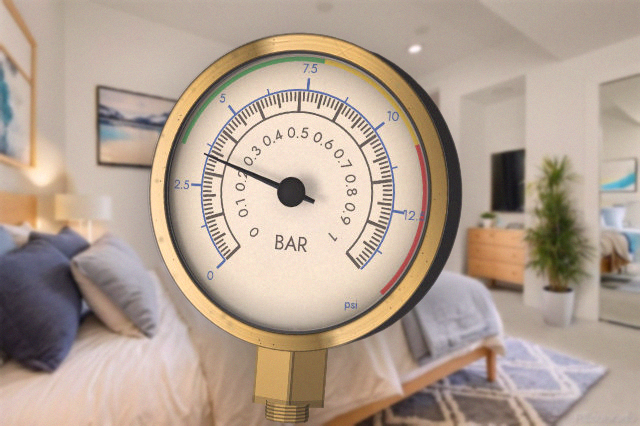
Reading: 0.24 bar
